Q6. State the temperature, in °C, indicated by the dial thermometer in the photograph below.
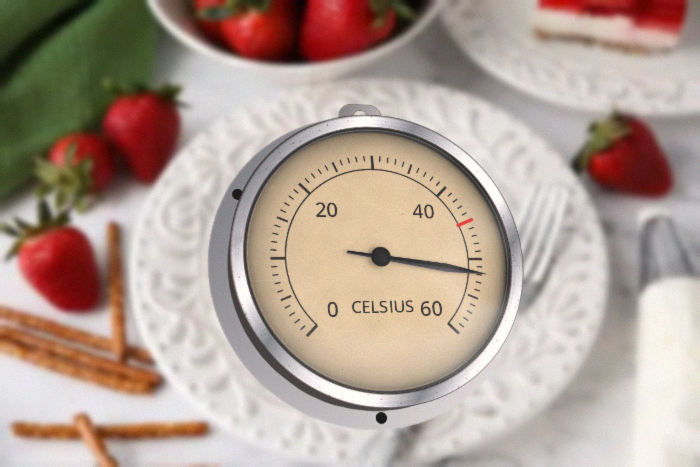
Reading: 52 °C
